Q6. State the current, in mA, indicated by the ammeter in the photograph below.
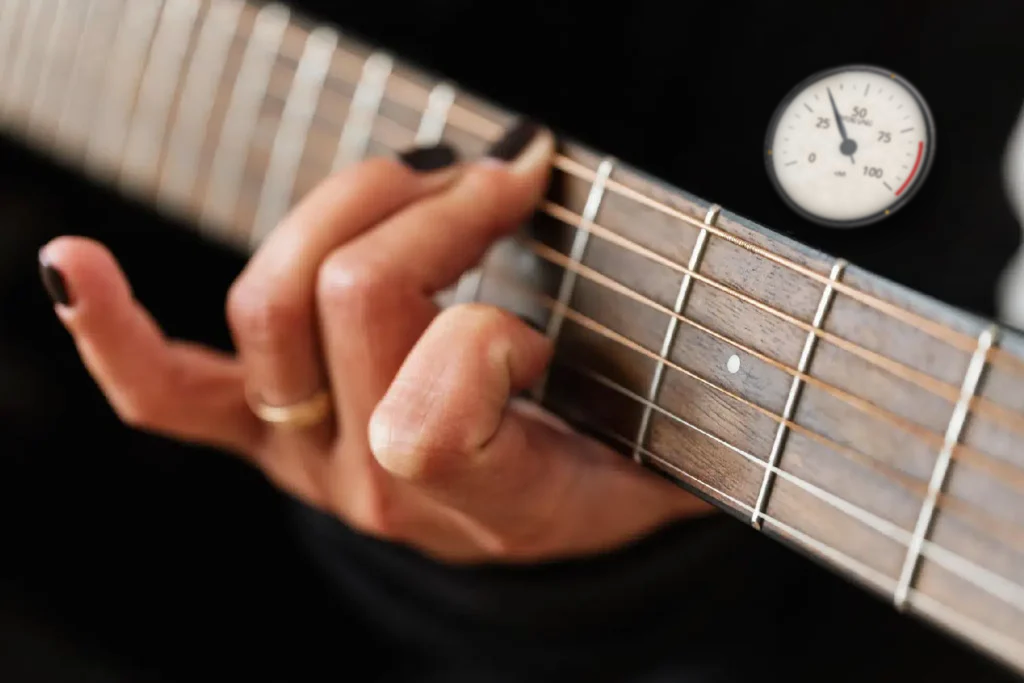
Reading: 35 mA
